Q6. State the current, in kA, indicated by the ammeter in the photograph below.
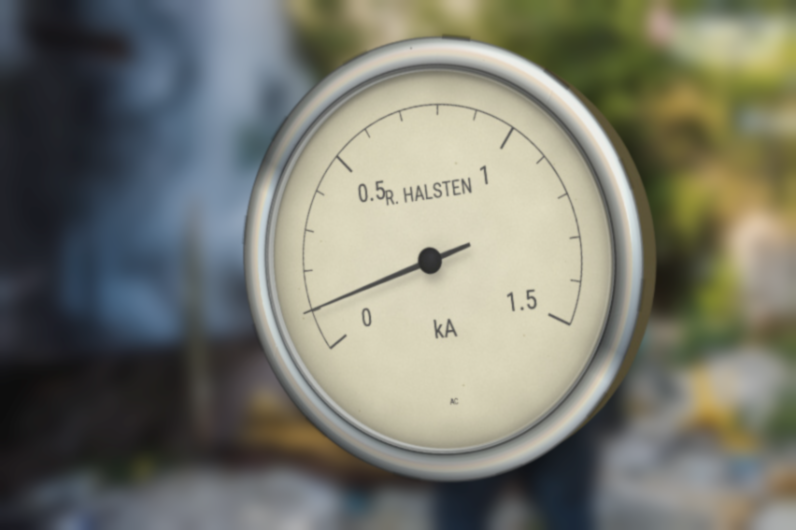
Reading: 0.1 kA
